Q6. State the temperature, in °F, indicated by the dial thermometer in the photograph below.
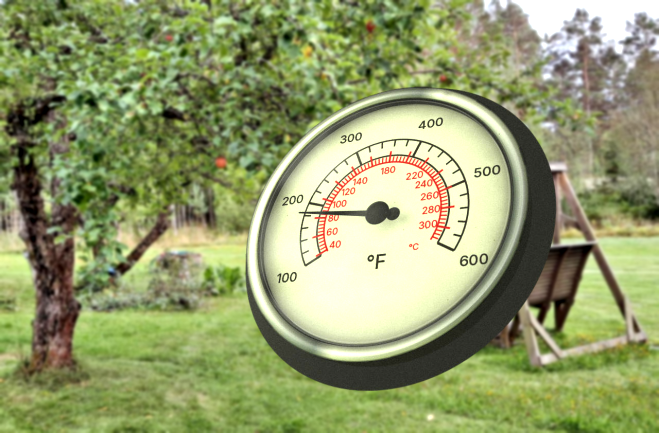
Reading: 180 °F
